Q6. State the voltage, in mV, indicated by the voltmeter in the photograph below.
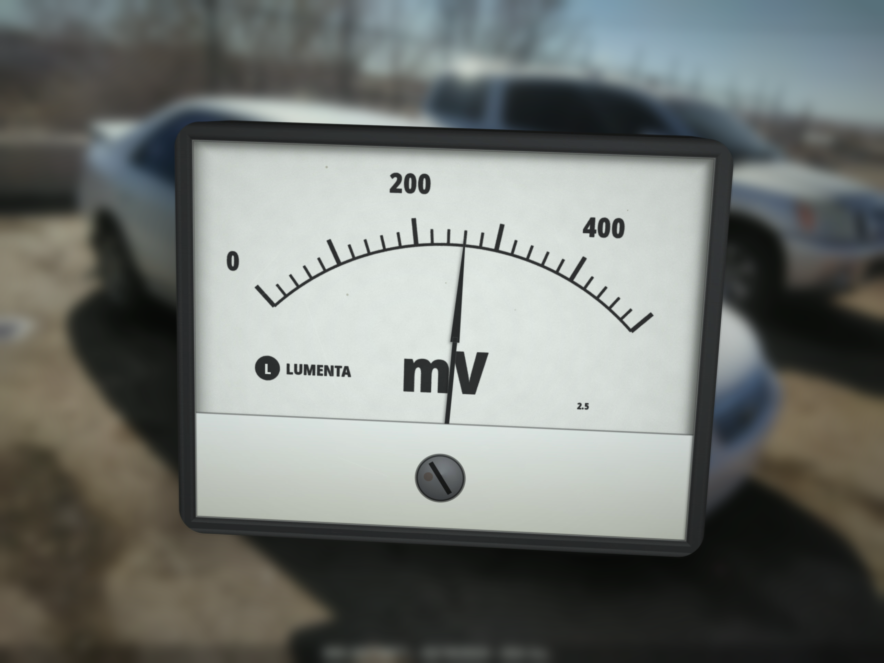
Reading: 260 mV
